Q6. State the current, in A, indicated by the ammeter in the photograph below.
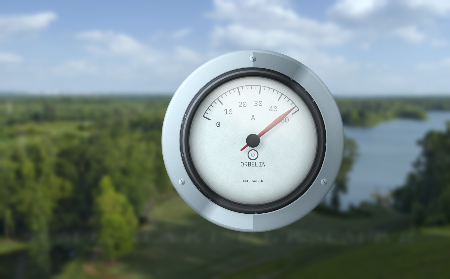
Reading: 48 A
